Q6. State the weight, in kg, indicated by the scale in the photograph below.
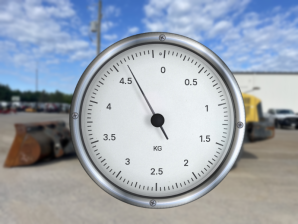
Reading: 4.65 kg
